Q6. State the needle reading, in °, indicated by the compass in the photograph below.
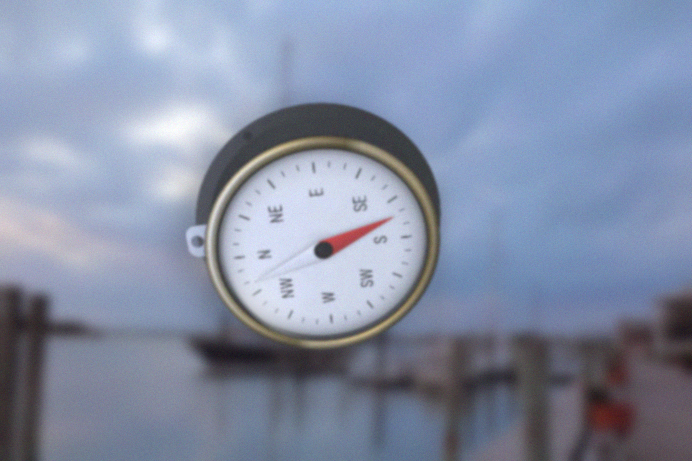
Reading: 160 °
